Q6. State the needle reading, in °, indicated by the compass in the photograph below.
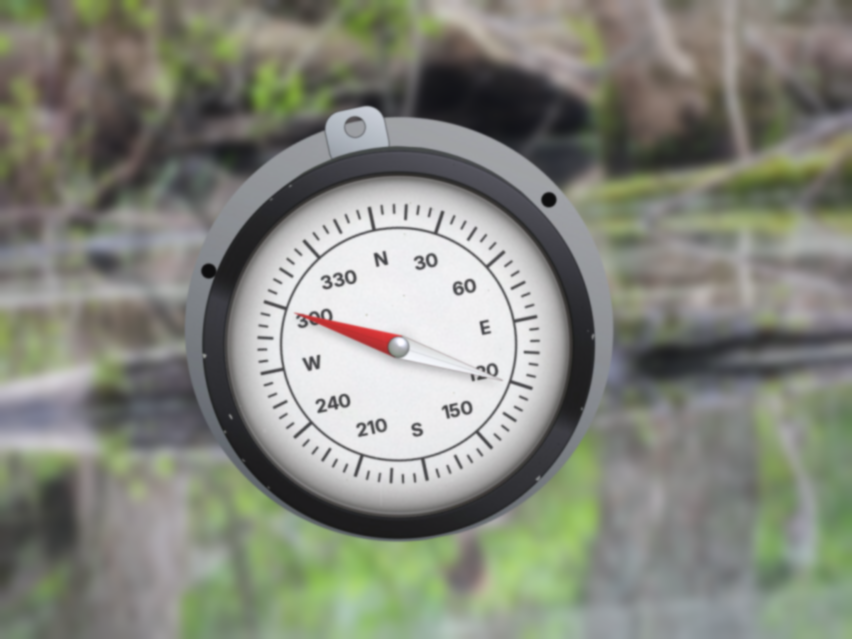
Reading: 300 °
